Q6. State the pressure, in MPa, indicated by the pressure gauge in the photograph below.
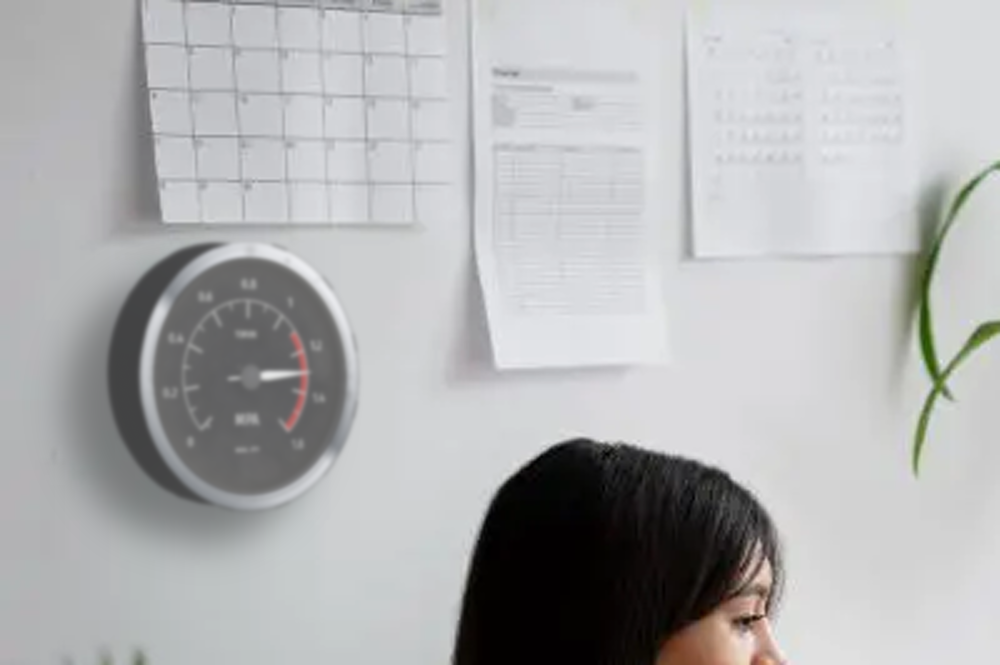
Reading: 1.3 MPa
